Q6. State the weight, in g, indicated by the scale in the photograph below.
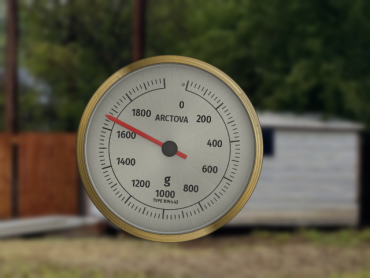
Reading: 1660 g
